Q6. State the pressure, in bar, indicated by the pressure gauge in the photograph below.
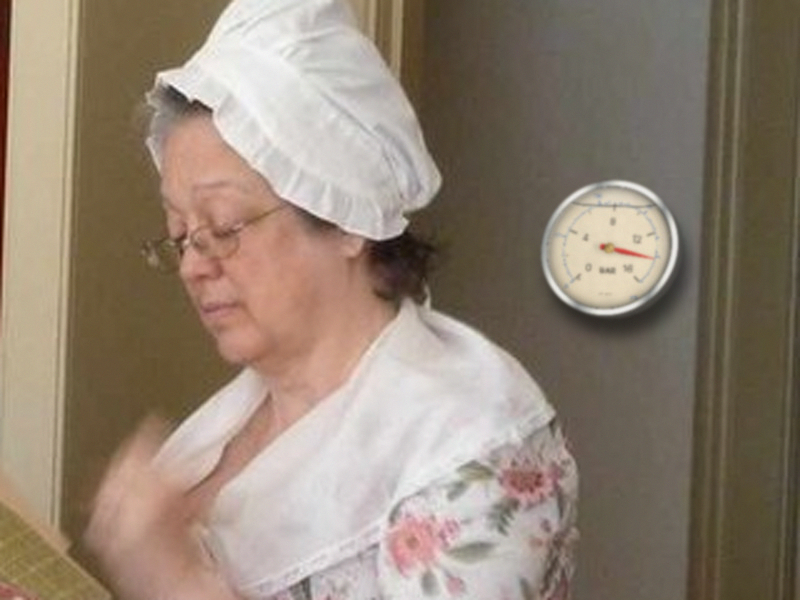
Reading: 14 bar
